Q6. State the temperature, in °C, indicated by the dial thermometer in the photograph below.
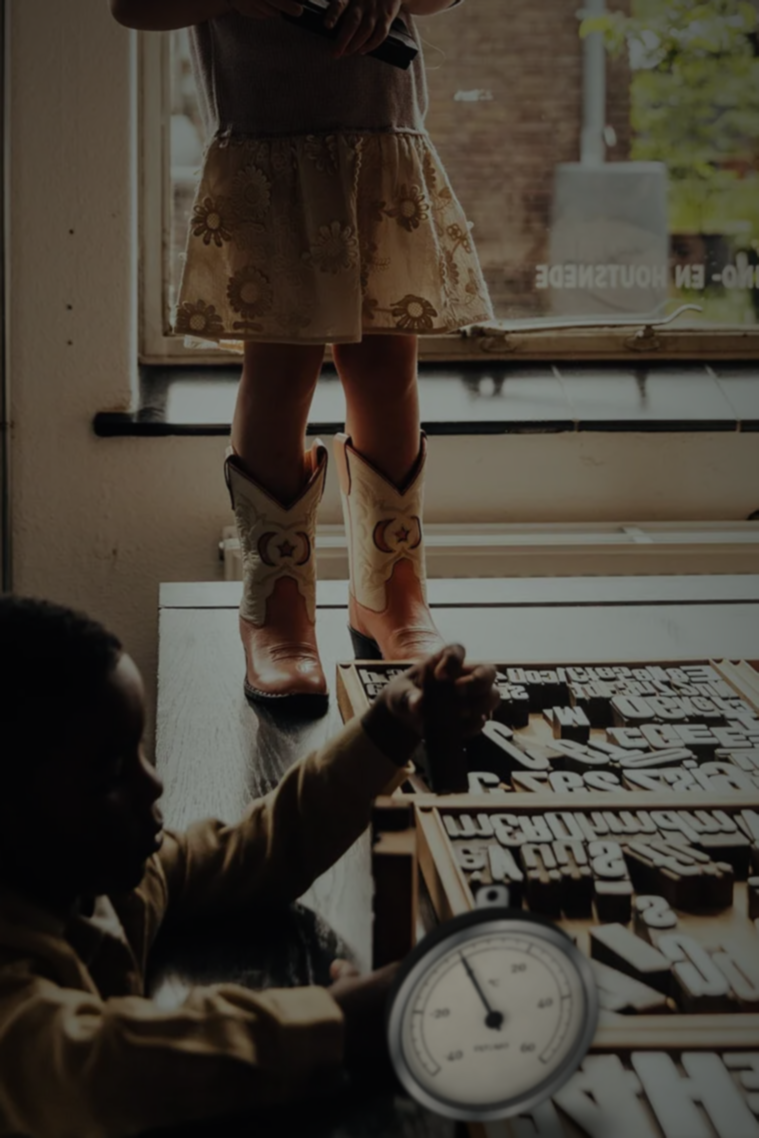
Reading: 0 °C
